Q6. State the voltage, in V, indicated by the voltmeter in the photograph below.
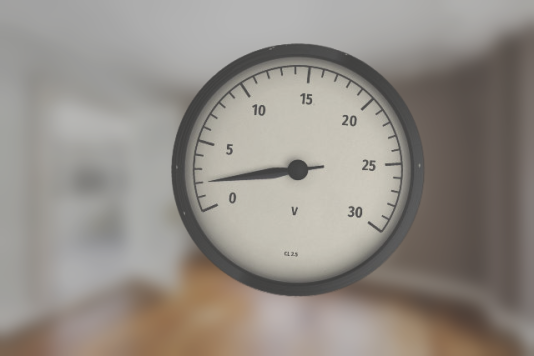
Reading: 2 V
